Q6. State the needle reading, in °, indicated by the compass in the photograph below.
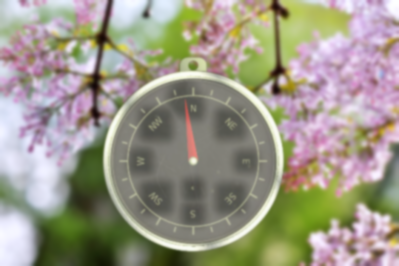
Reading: 352.5 °
